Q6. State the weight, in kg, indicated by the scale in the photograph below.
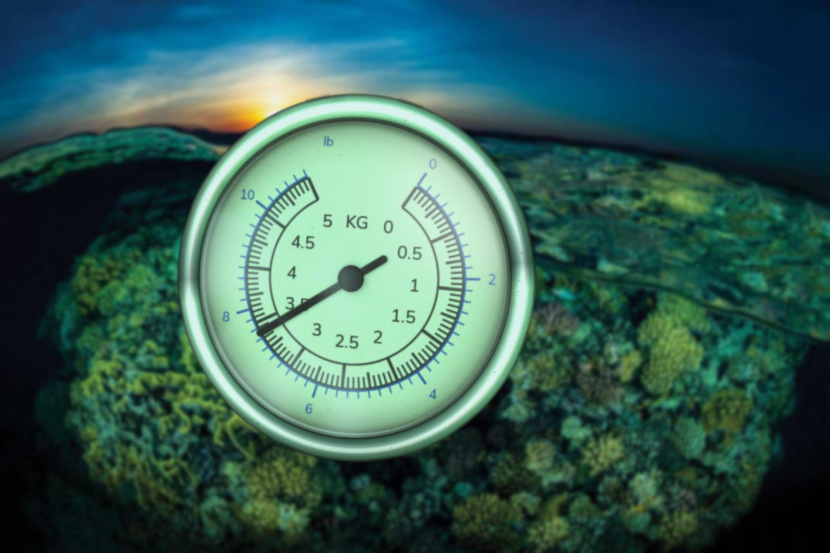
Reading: 3.4 kg
